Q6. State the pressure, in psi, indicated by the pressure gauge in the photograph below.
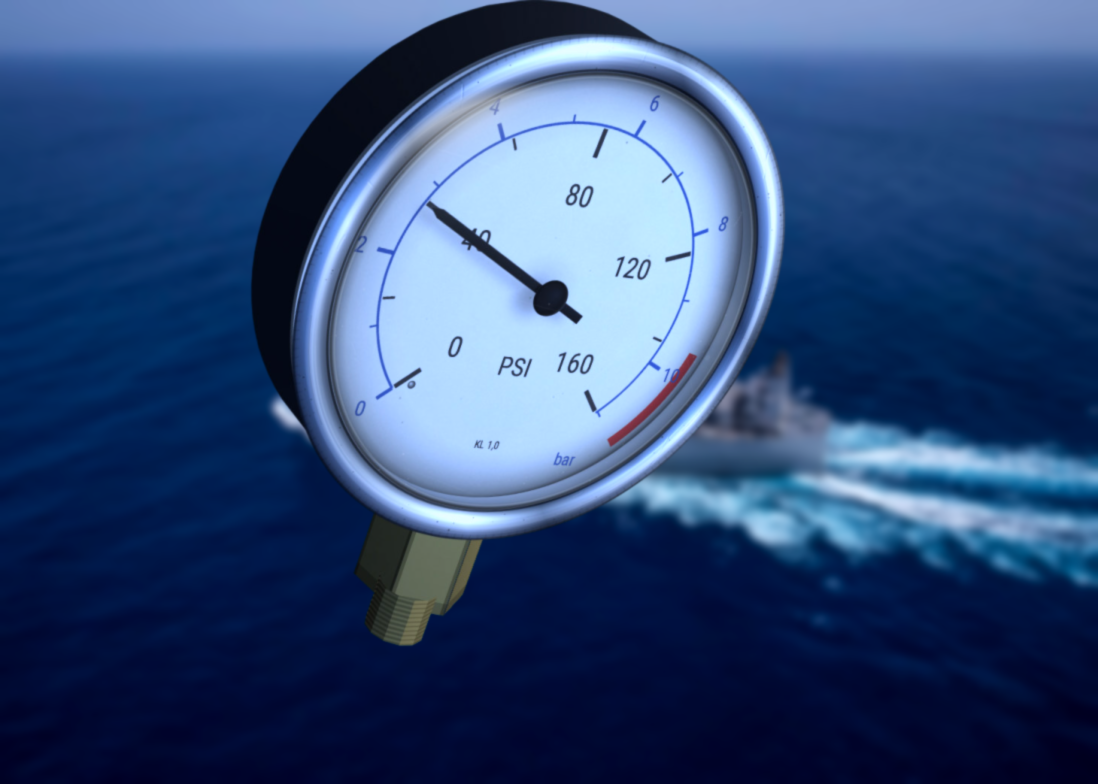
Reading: 40 psi
